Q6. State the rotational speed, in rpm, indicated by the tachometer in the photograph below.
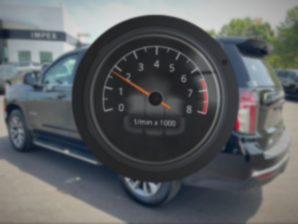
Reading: 1750 rpm
